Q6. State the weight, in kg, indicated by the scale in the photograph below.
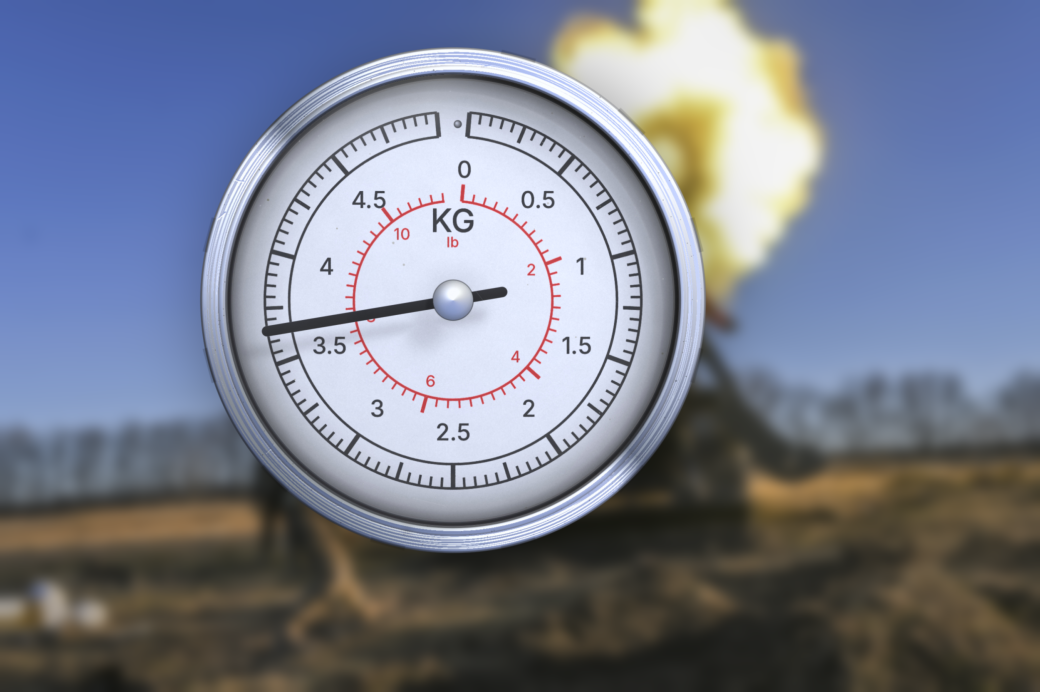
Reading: 3.65 kg
